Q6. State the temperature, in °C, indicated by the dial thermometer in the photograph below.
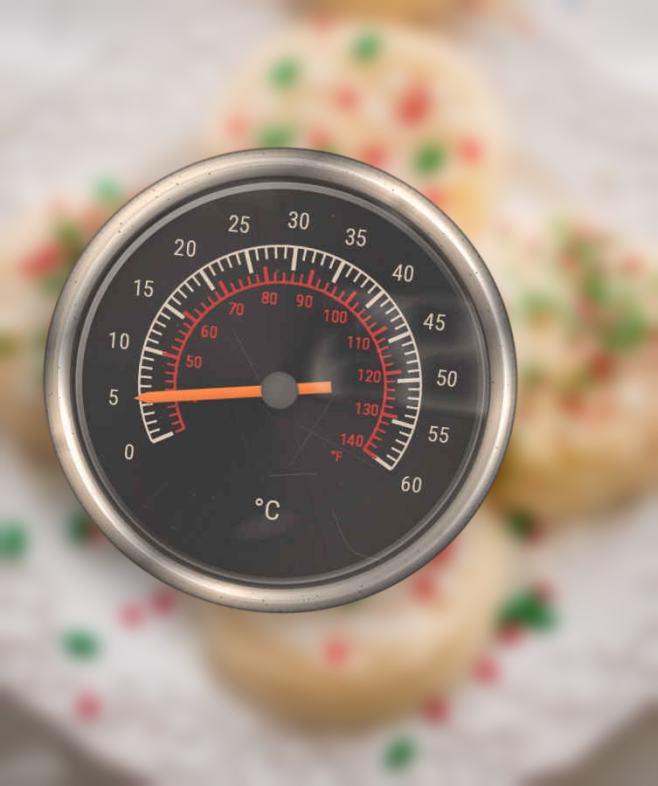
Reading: 5 °C
